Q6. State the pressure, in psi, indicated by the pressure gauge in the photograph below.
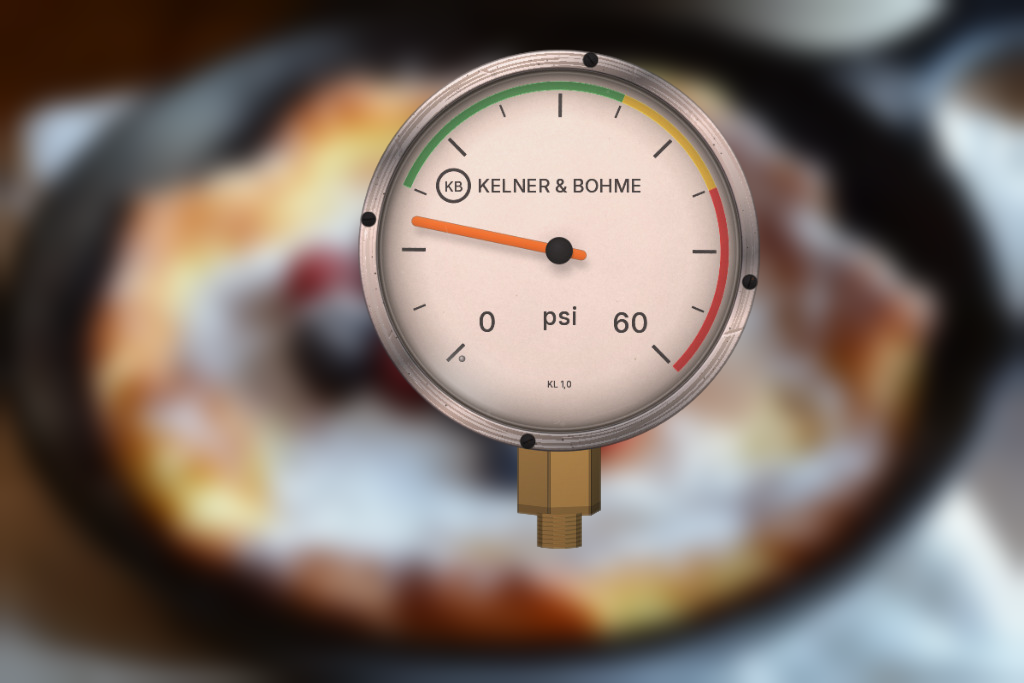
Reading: 12.5 psi
